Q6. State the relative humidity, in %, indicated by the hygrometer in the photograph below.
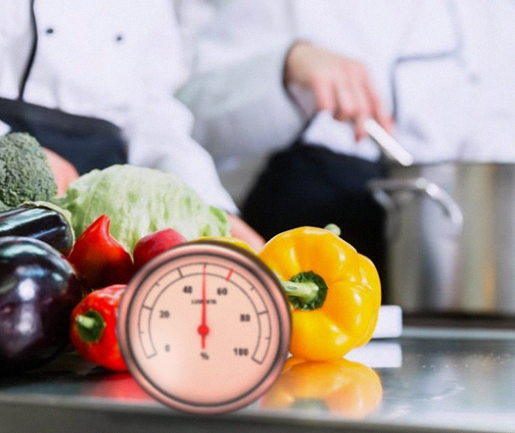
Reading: 50 %
